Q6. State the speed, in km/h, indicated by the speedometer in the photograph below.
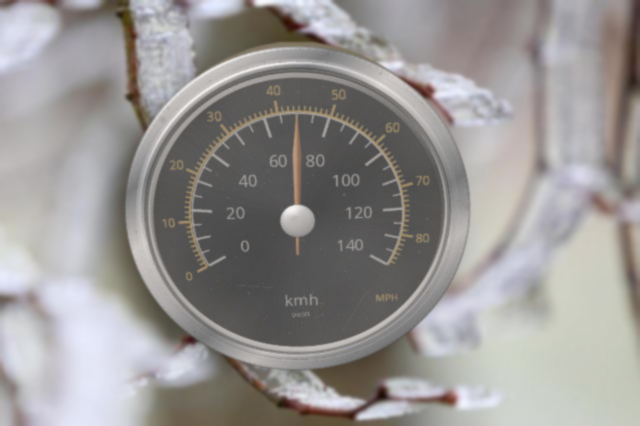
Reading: 70 km/h
